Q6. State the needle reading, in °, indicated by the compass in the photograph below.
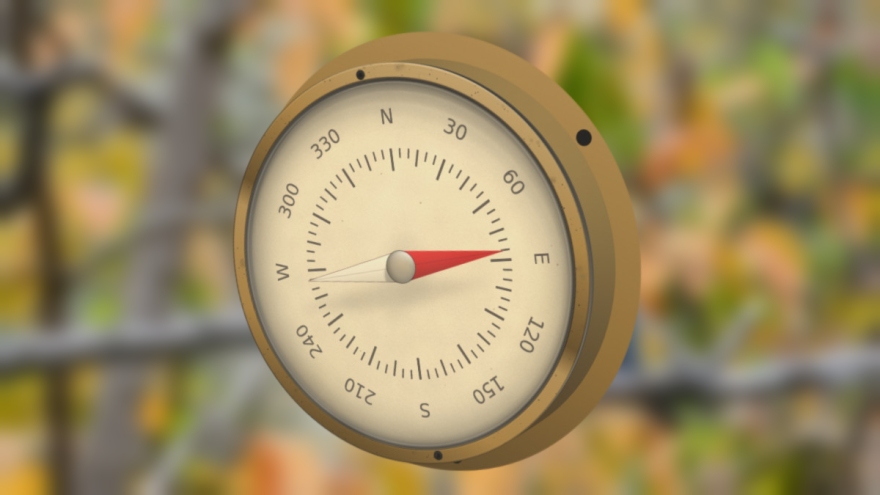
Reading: 85 °
